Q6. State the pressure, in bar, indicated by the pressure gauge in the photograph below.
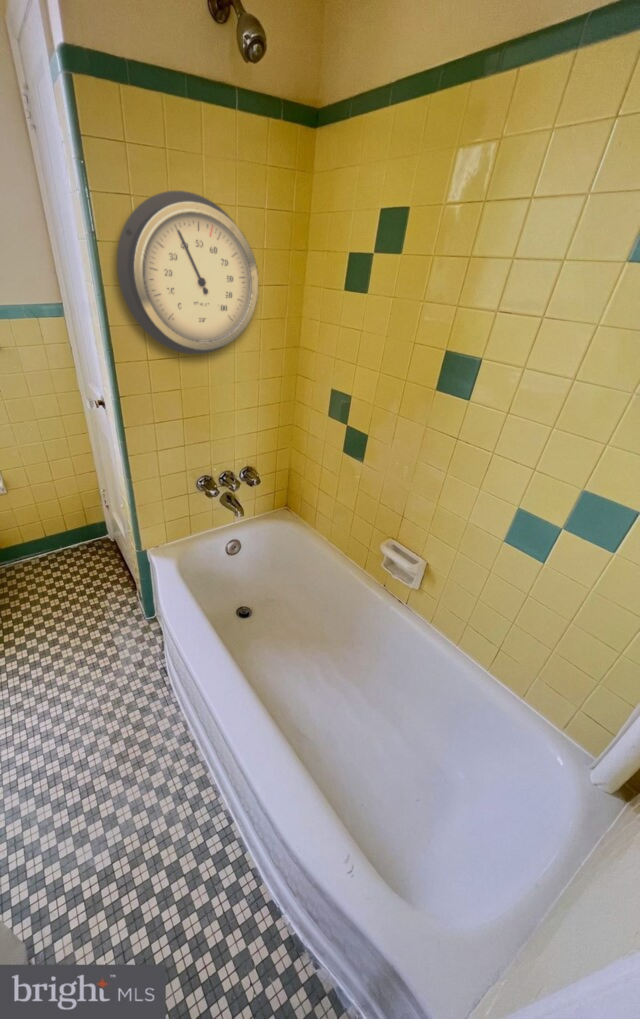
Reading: 40 bar
